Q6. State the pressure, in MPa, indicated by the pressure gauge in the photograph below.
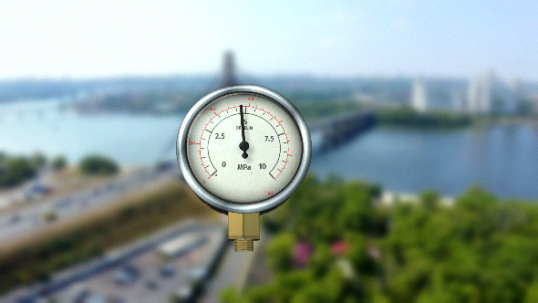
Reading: 4.75 MPa
